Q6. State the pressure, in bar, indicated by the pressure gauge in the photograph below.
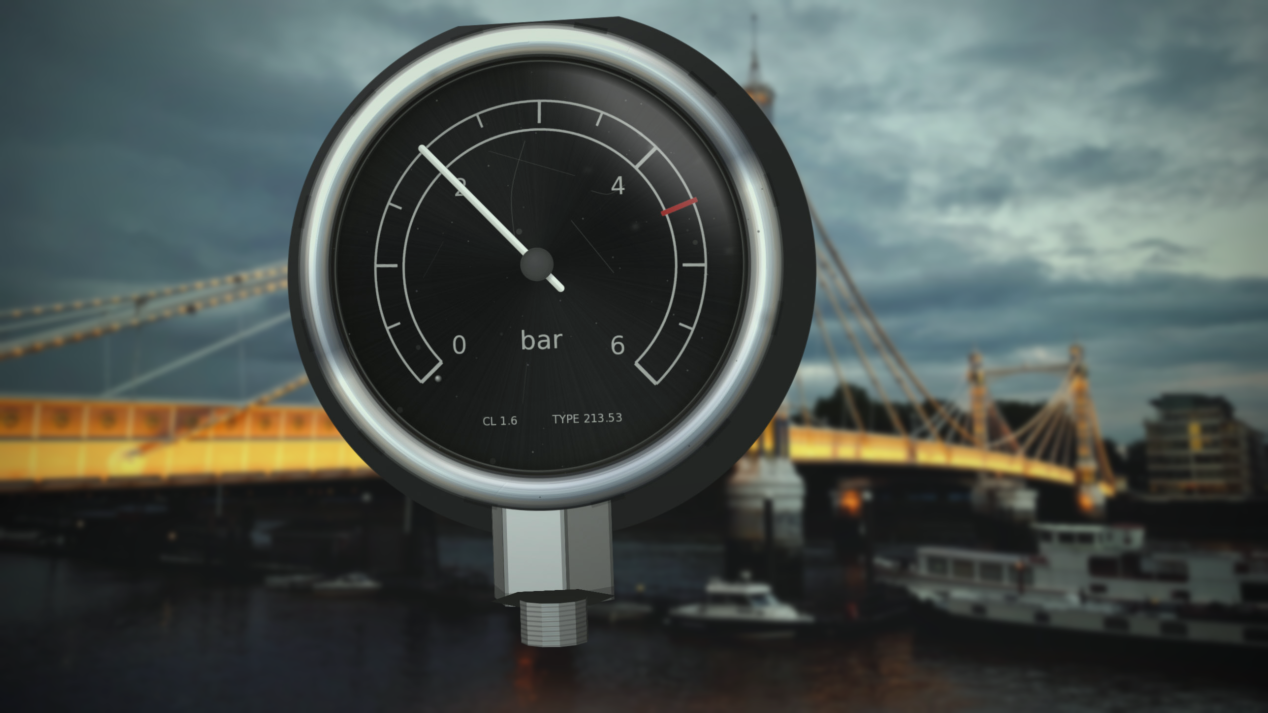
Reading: 2 bar
